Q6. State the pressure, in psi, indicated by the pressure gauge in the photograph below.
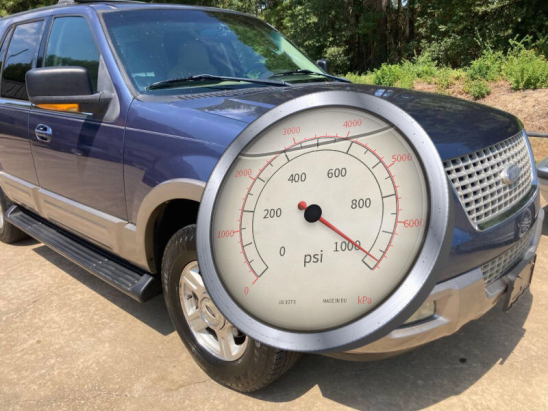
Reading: 975 psi
